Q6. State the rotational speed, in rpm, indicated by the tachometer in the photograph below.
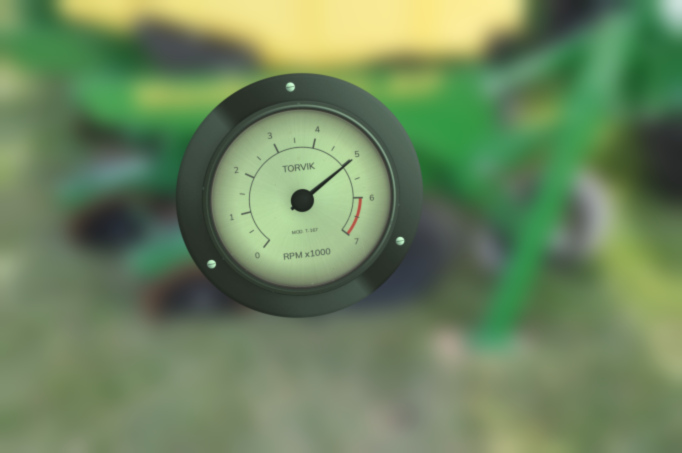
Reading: 5000 rpm
